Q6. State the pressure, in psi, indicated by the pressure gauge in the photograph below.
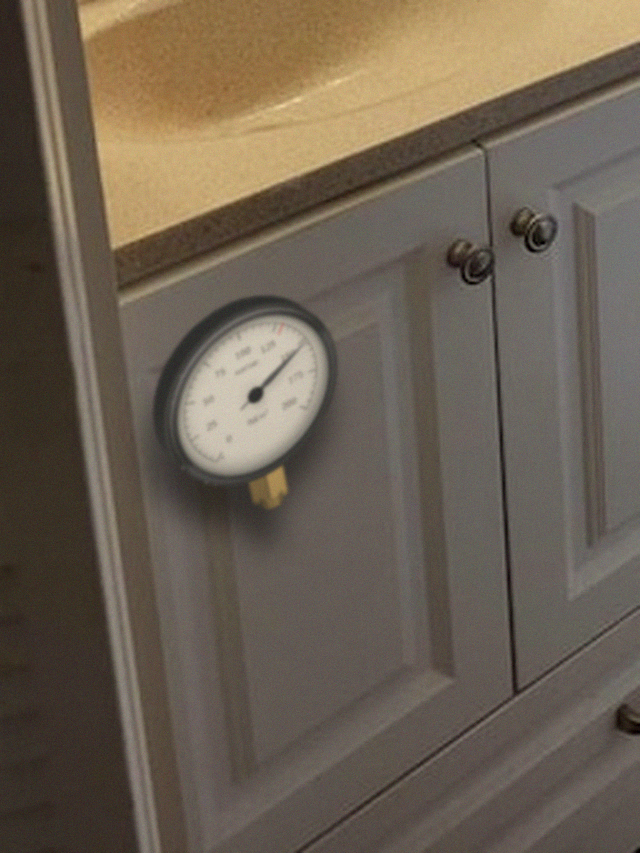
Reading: 150 psi
